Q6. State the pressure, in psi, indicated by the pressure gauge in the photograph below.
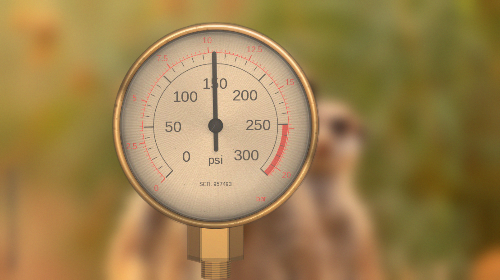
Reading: 150 psi
